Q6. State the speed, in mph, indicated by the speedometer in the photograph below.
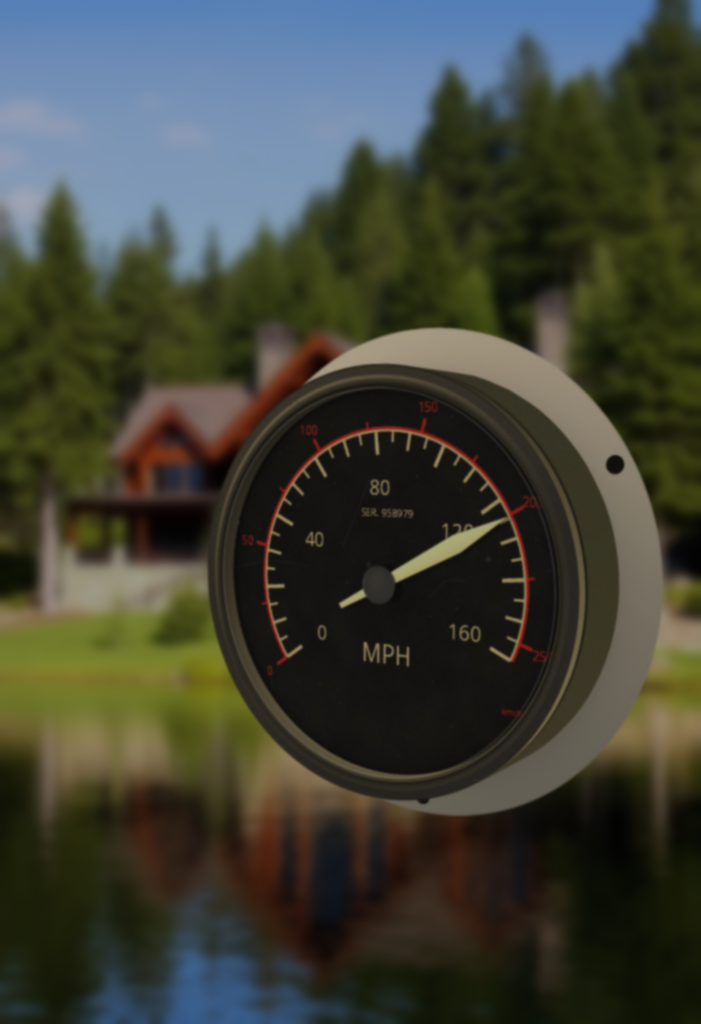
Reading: 125 mph
